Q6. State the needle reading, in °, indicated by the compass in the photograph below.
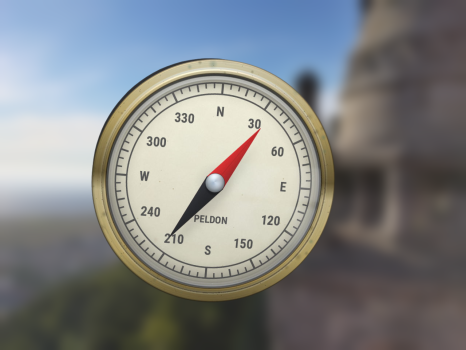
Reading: 35 °
